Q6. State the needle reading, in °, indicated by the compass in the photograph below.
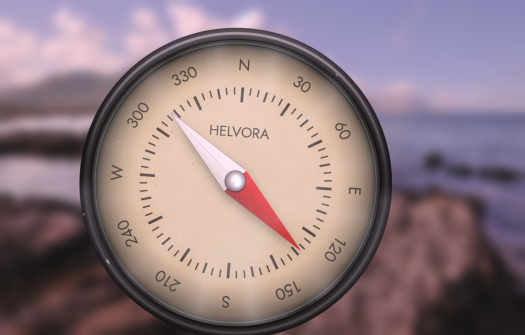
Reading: 132.5 °
